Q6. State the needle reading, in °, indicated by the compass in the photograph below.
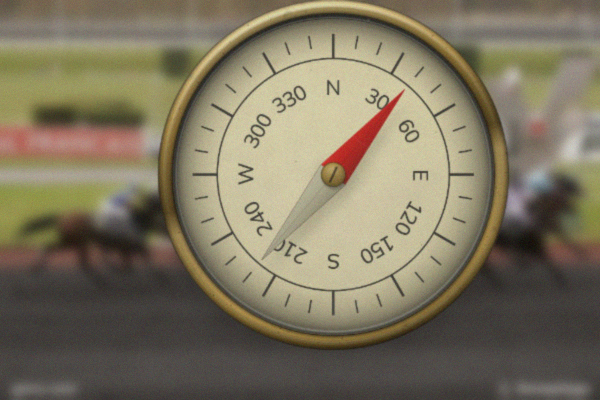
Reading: 40 °
